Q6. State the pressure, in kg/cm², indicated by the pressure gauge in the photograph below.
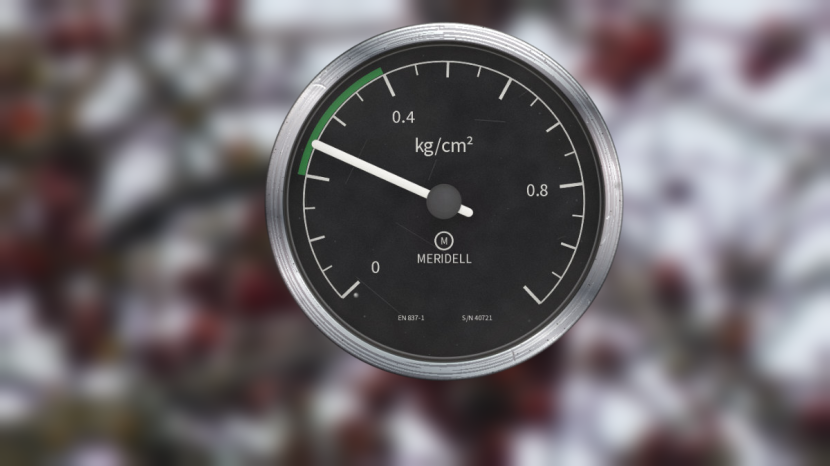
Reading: 0.25 kg/cm²
